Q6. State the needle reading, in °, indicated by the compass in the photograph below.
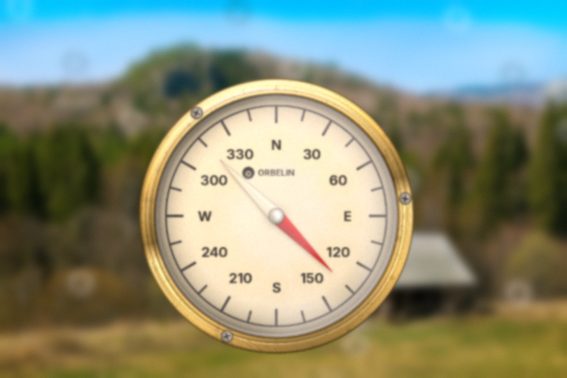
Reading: 135 °
